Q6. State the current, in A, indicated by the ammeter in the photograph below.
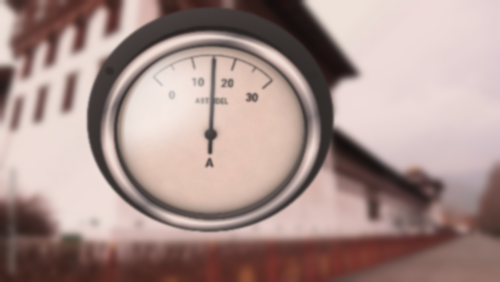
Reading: 15 A
